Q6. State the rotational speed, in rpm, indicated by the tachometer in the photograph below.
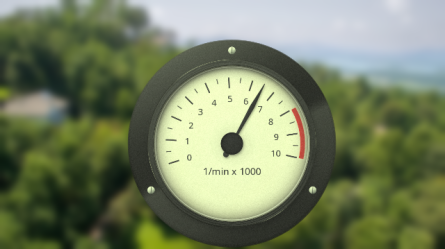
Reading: 6500 rpm
